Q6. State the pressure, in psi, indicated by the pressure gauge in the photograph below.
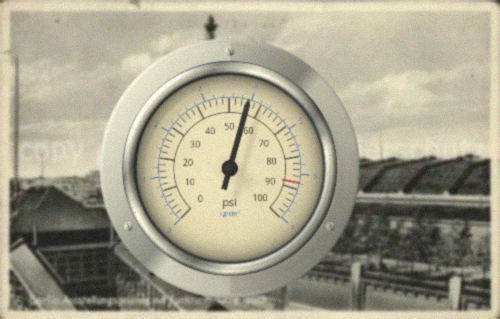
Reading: 56 psi
